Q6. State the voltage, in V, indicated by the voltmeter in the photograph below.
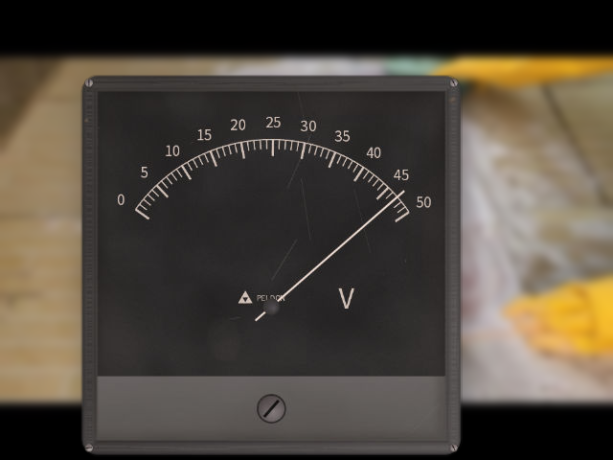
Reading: 47 V
